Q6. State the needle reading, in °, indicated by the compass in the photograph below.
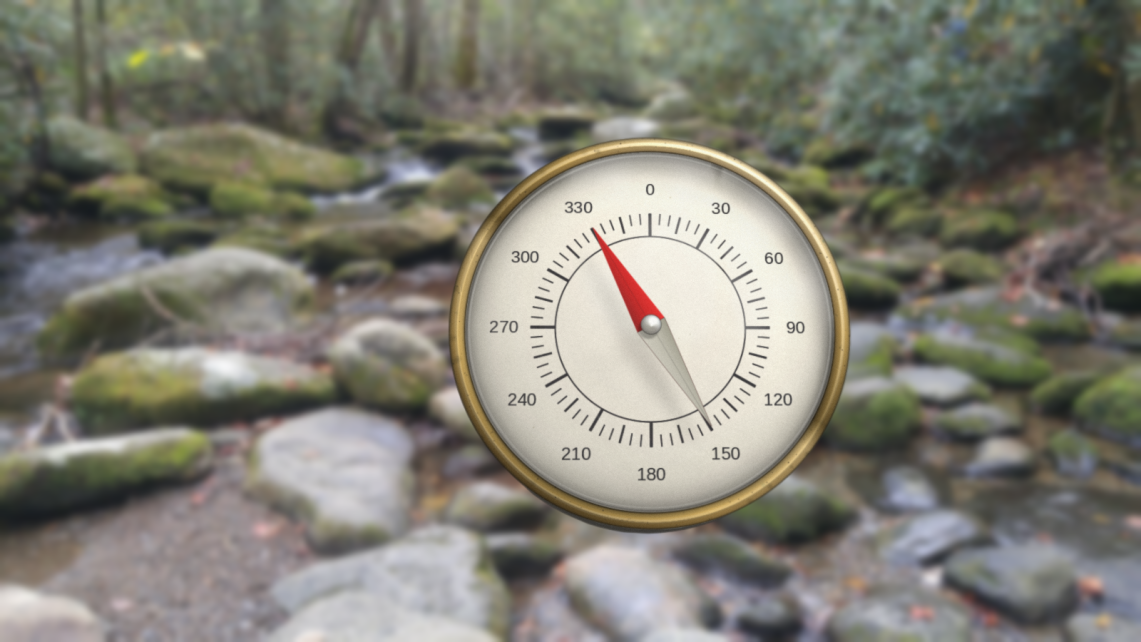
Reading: 330 °
